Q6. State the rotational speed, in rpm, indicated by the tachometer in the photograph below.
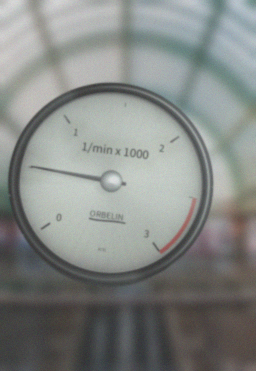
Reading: 500 rpm
